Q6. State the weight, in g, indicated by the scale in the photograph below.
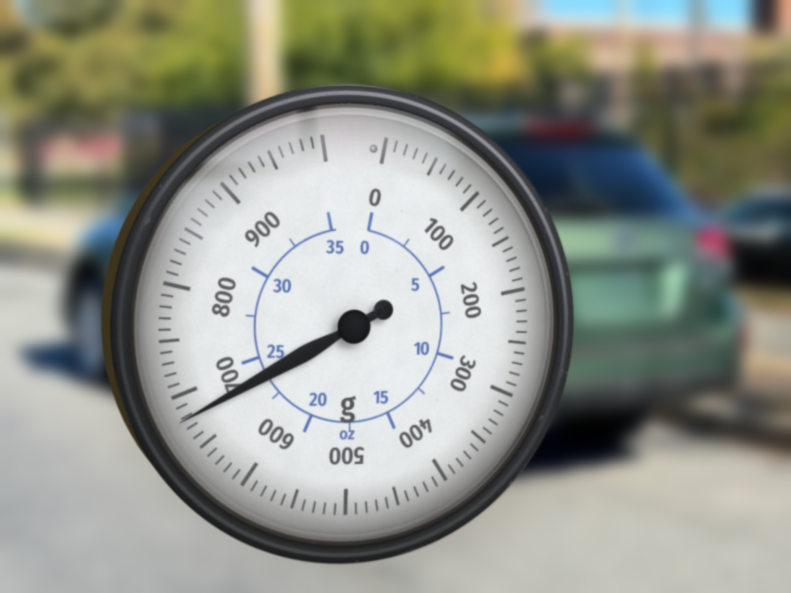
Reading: 680 g
